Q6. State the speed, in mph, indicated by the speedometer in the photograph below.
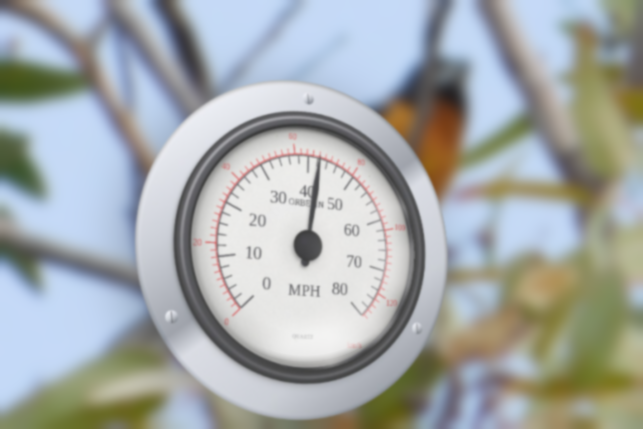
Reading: 42 mph
